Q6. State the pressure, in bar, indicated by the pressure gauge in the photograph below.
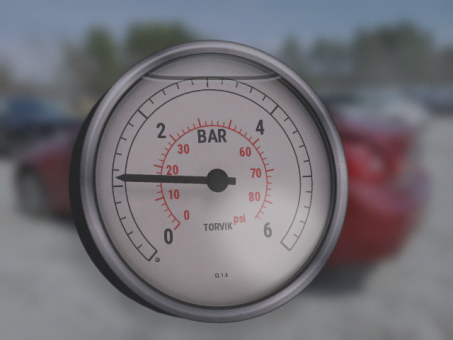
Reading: 1.1 bar
